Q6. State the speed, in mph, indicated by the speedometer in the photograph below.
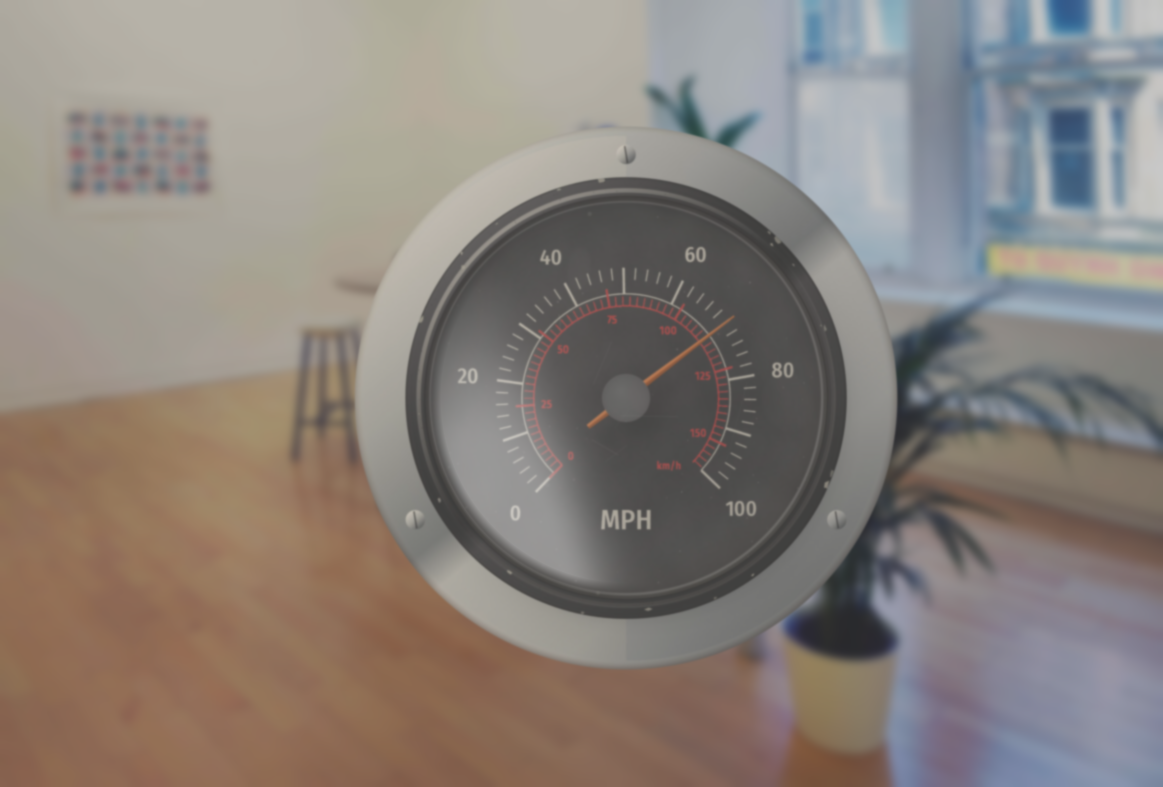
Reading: 70 mph
